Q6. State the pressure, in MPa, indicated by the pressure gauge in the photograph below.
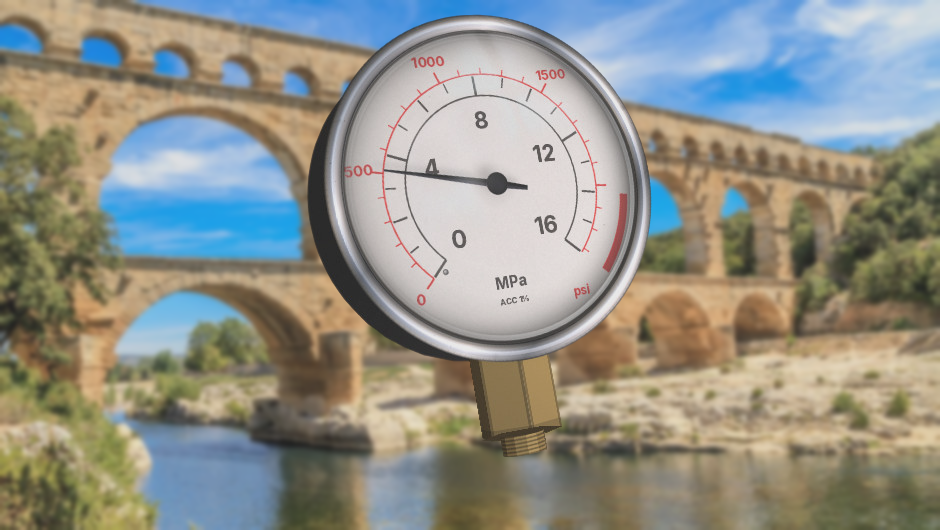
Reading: 3.5 MPa
